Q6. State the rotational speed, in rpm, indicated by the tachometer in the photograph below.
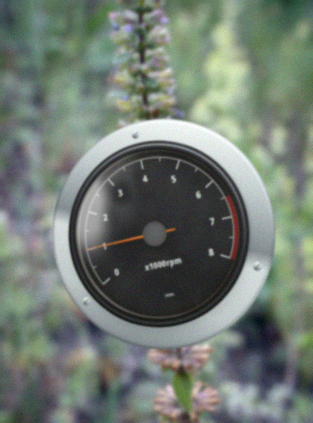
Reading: 1000 rpm
